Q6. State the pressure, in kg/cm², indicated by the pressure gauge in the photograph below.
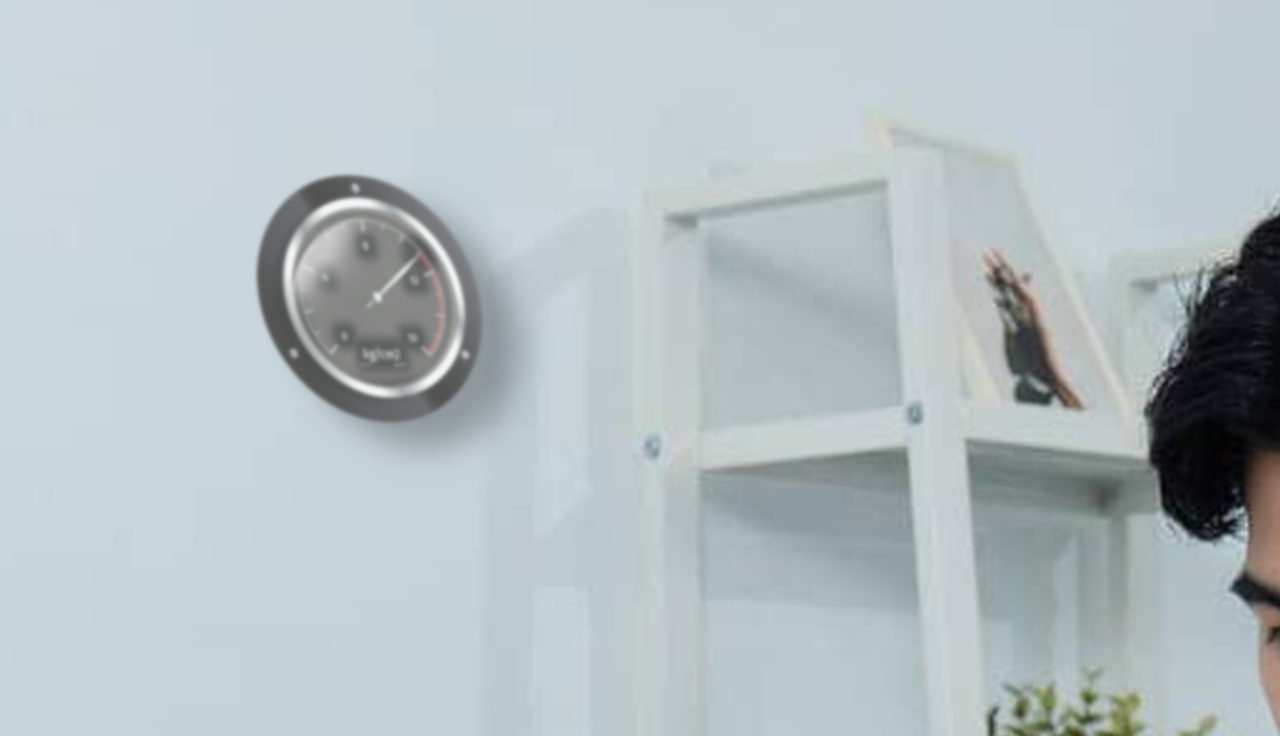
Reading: 11 kg/cm²
